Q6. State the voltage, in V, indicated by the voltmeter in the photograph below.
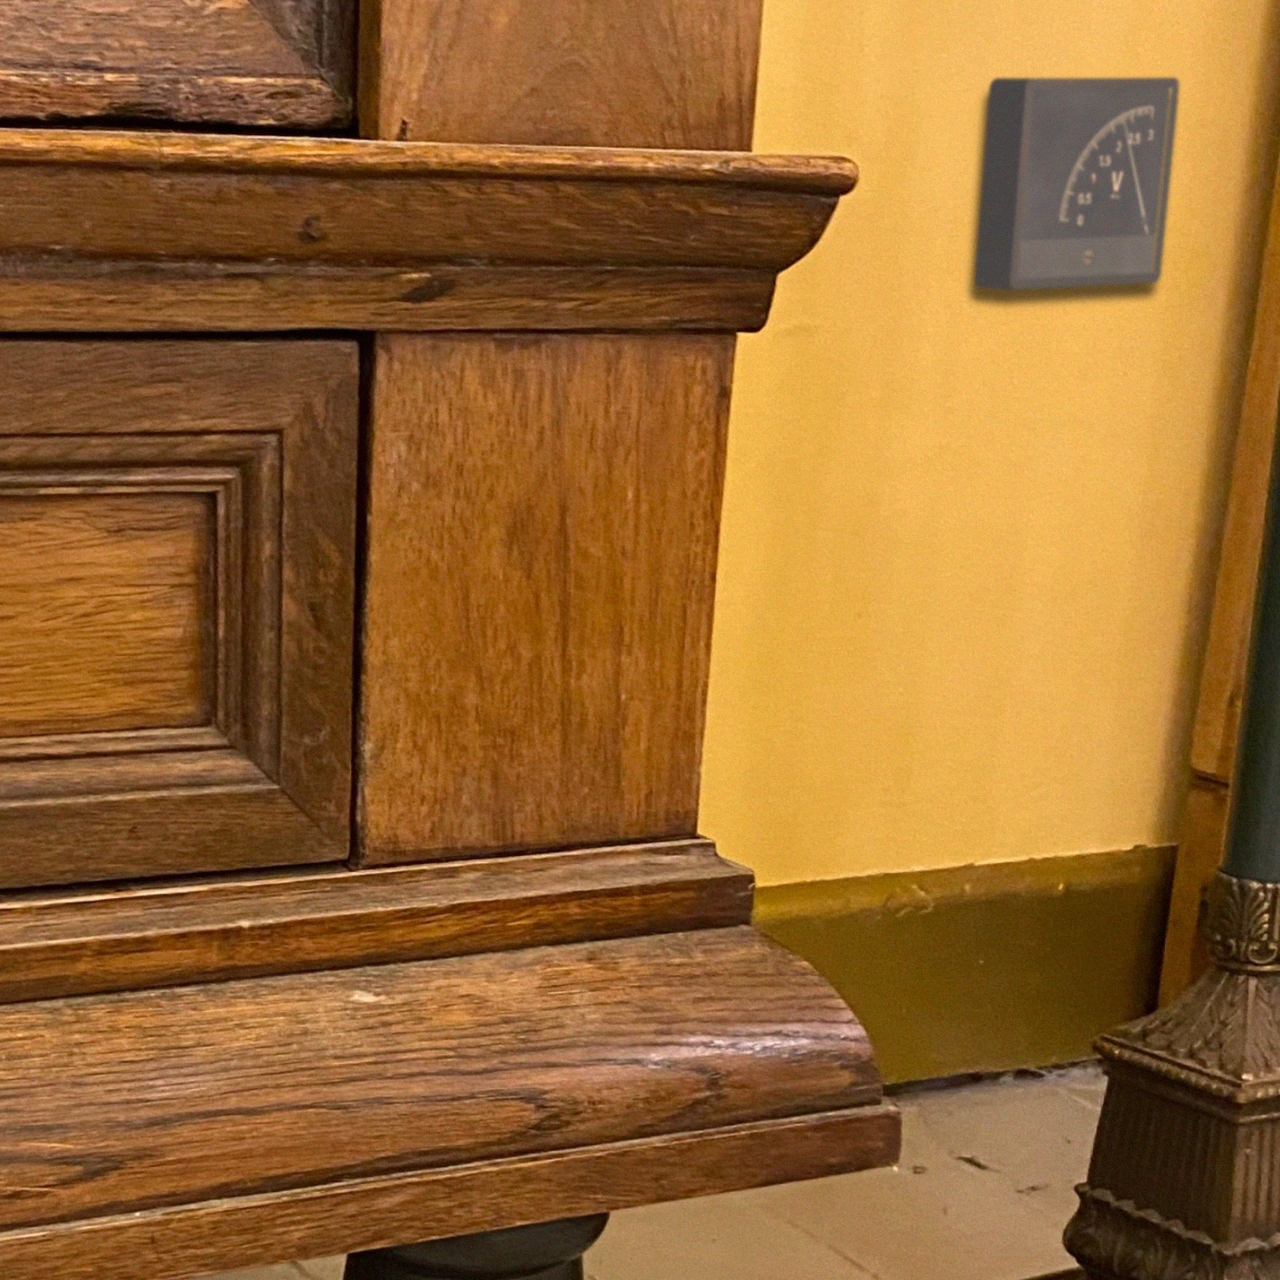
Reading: 2.25 V
